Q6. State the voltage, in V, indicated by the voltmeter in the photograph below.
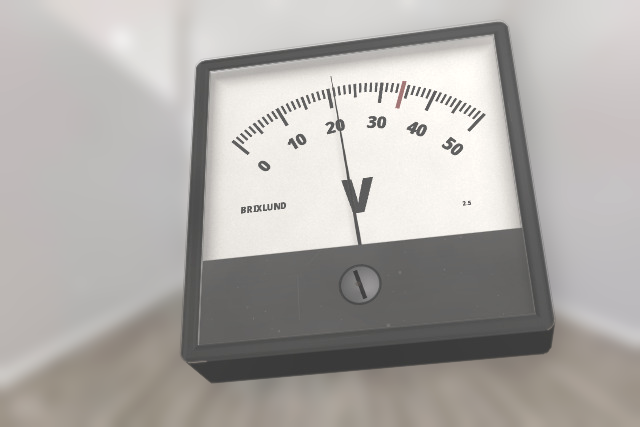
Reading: 21 V
